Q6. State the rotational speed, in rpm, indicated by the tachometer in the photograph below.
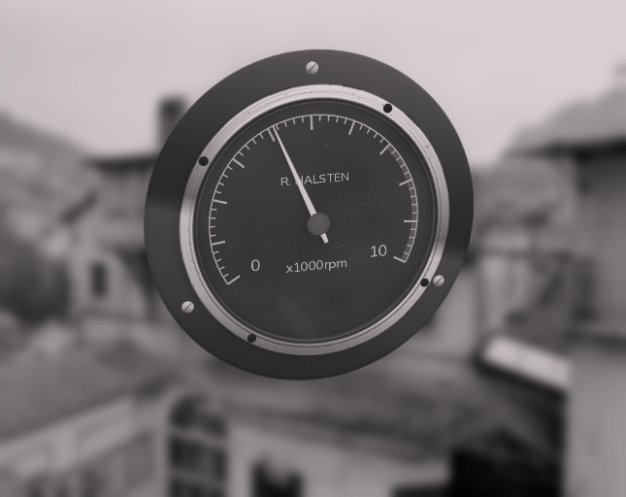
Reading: 4100 rpm
